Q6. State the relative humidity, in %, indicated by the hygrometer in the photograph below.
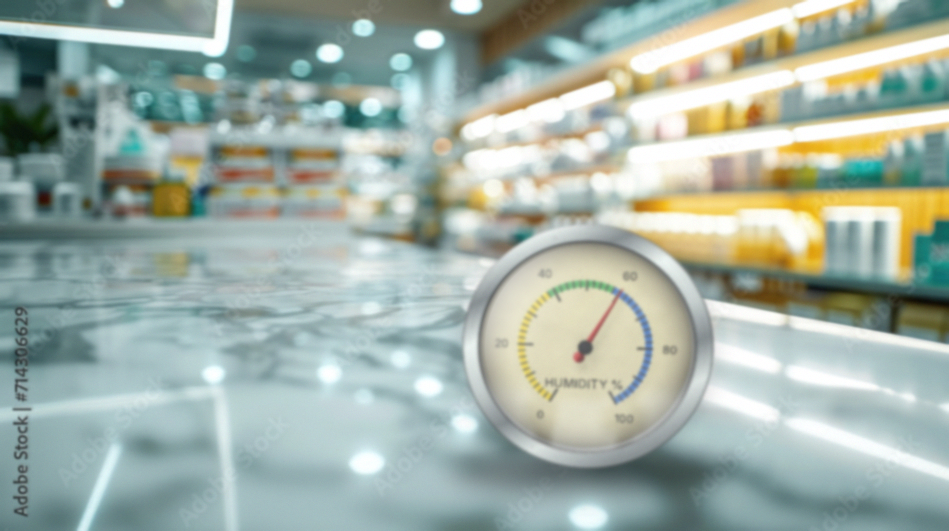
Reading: 60 %
